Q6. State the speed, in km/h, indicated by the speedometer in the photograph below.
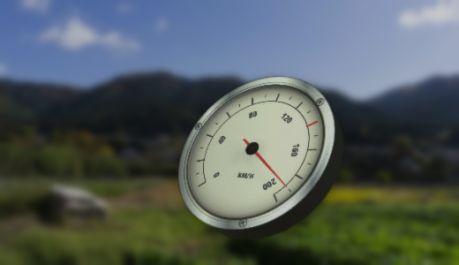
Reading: 190 km/h
